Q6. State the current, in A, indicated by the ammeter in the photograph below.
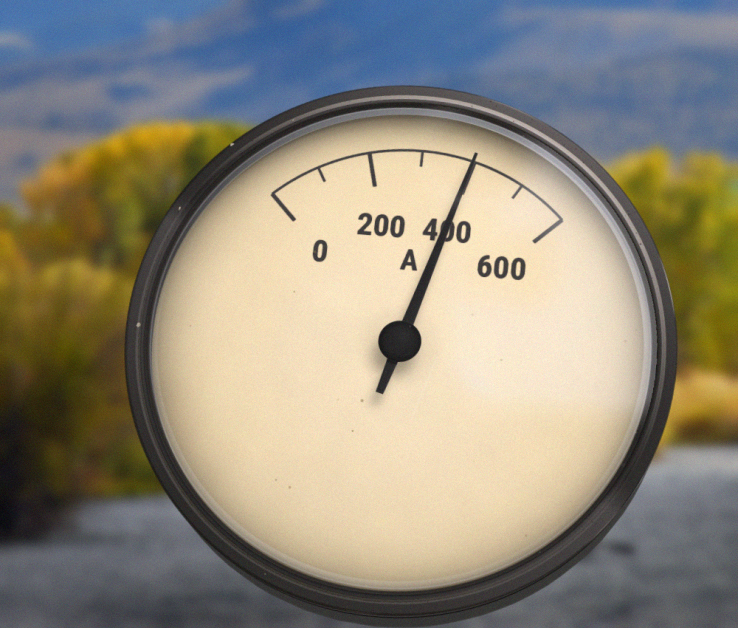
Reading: 400 A
